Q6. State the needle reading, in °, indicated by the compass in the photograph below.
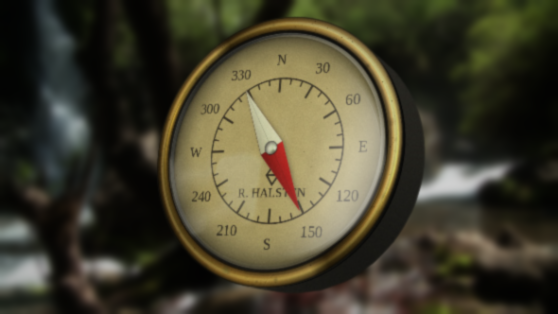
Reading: 150 °
